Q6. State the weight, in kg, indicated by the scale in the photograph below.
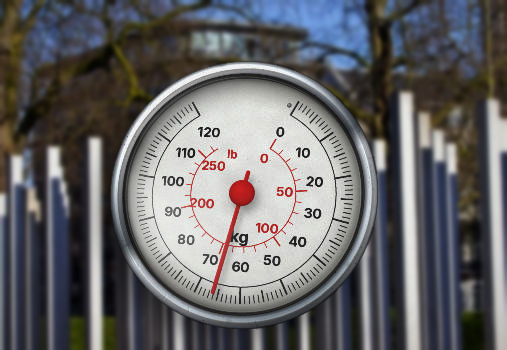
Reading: 66 kg
